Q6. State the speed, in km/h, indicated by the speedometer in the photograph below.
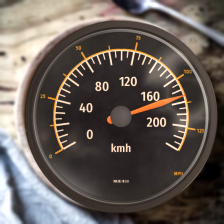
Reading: 175 km/h
